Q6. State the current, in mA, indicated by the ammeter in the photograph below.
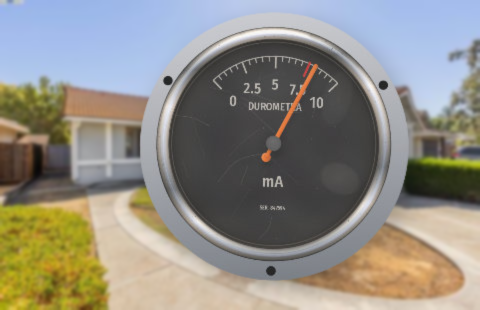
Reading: 8 mA
